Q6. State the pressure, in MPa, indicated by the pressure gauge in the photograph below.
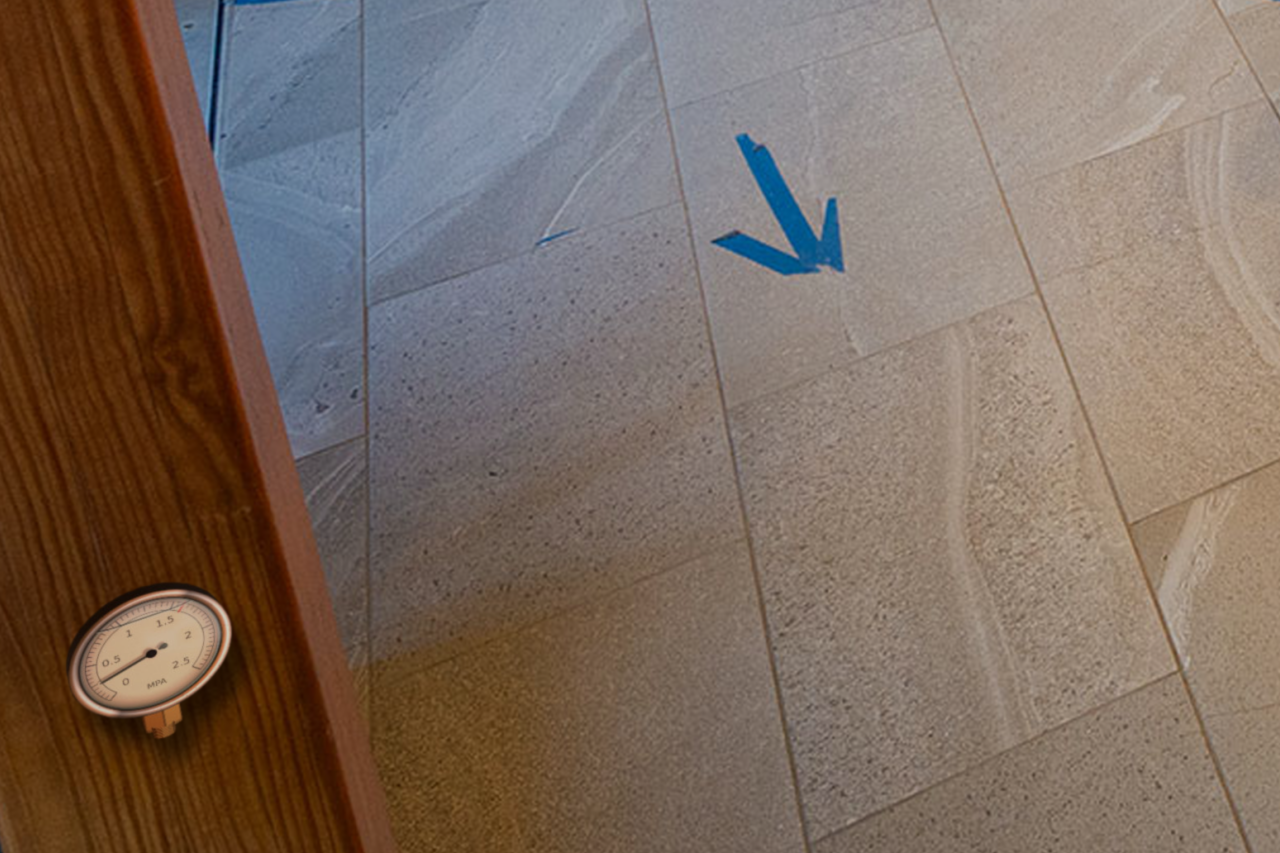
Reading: 0.25 MPa
